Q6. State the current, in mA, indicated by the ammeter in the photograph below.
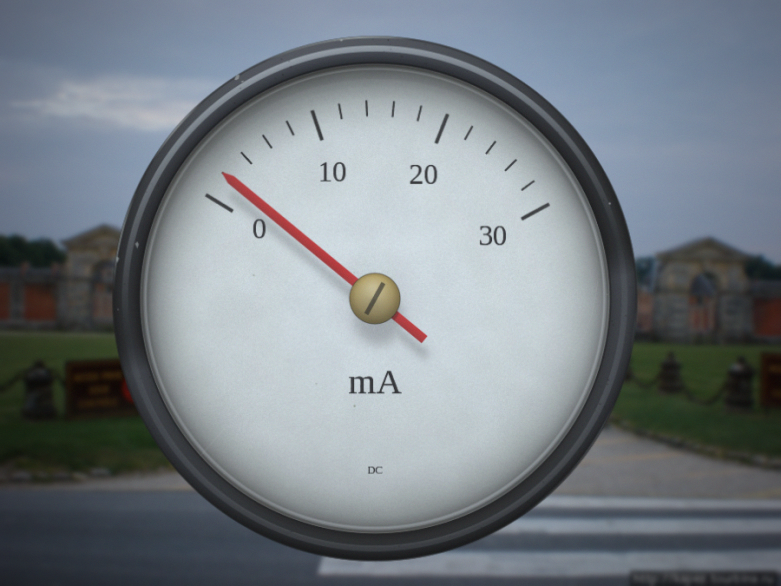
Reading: 2 mA
